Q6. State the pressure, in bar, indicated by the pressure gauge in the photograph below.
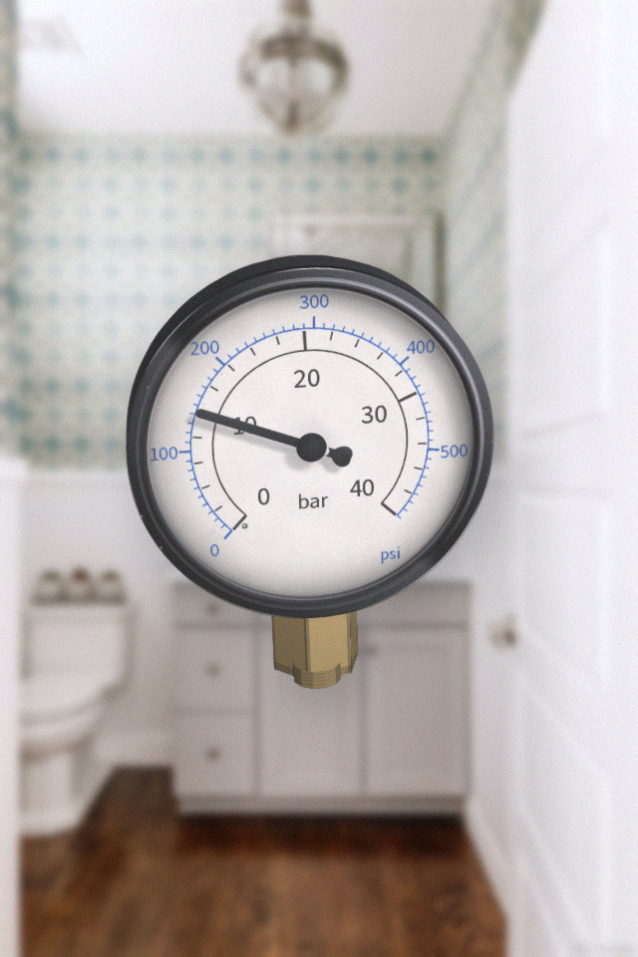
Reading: 10 bar
